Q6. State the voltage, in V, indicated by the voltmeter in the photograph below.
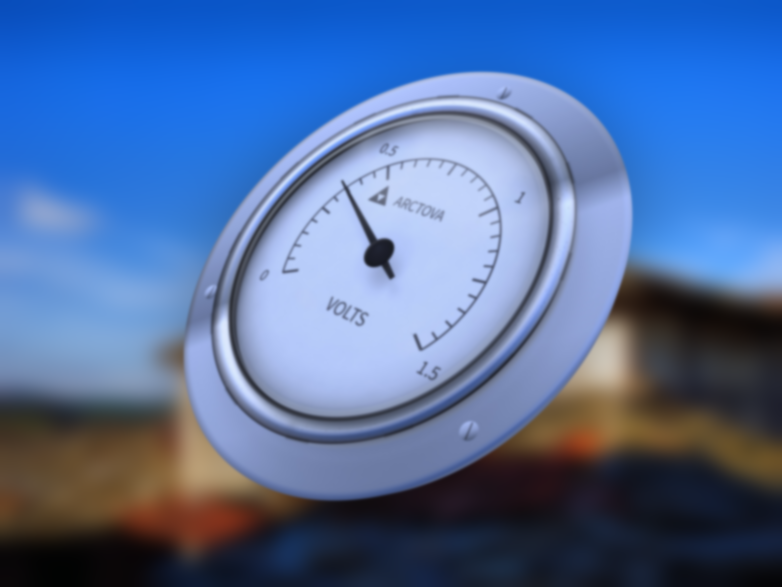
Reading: 0.35 V
